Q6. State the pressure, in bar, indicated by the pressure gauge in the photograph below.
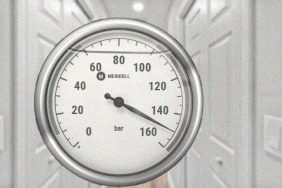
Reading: 150 bar
